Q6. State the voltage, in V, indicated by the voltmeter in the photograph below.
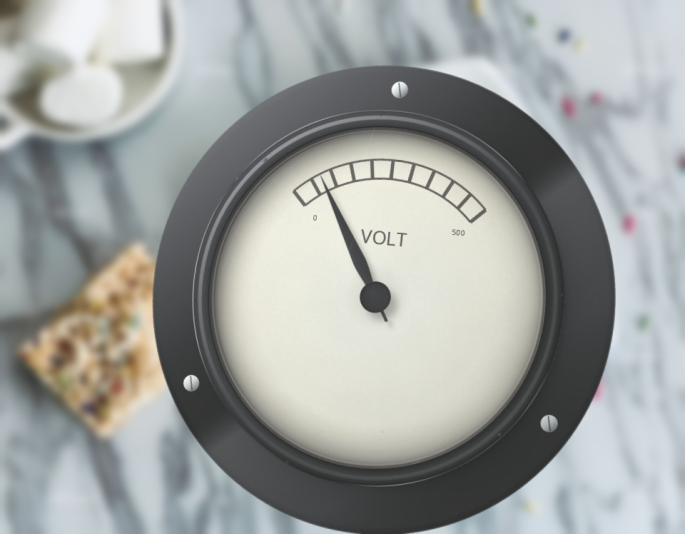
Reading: 75 V
